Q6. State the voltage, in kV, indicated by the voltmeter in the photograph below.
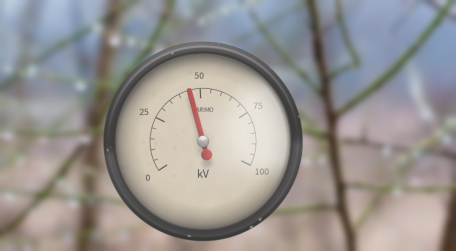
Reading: 45 kV
